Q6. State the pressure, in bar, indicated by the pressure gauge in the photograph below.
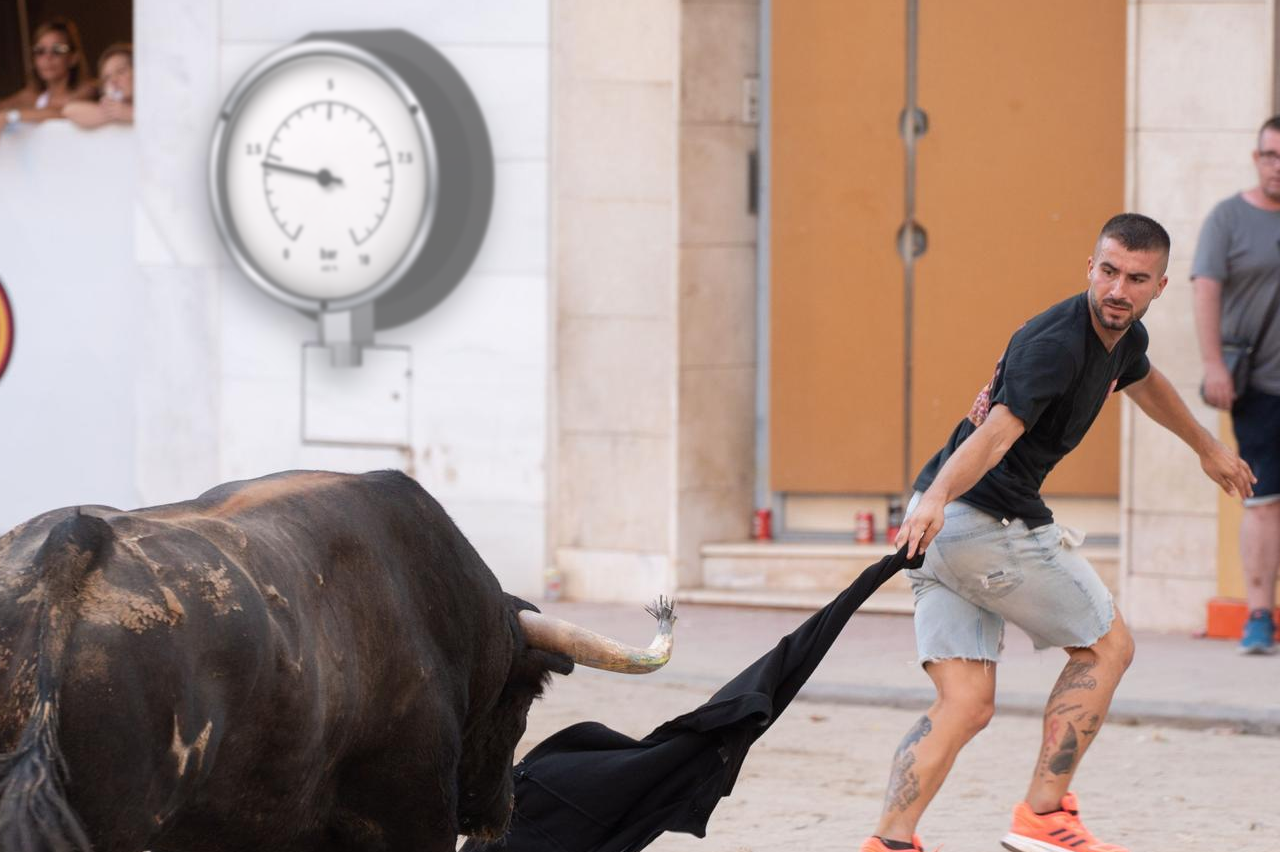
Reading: 2.25 bar
